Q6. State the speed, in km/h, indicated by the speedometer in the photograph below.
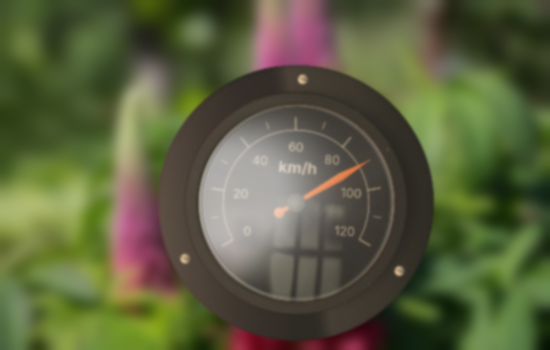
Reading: 90 km/h
